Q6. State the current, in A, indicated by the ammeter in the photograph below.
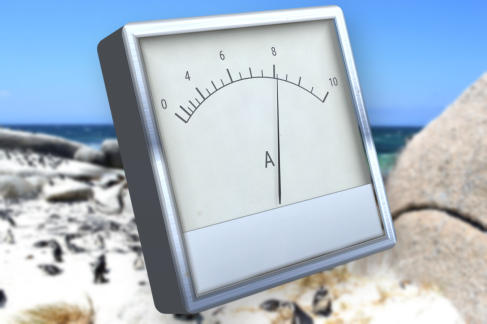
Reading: 8 A
